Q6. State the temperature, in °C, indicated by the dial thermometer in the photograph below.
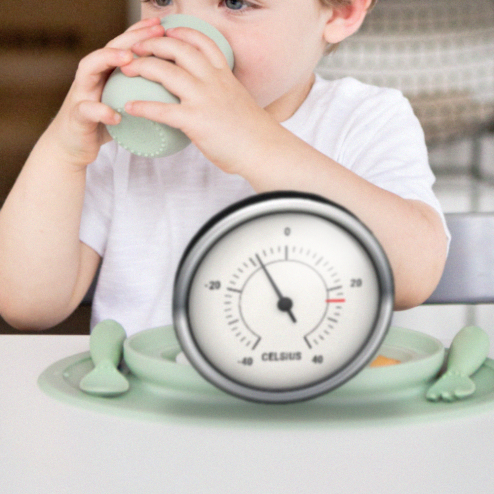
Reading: -8 °C
